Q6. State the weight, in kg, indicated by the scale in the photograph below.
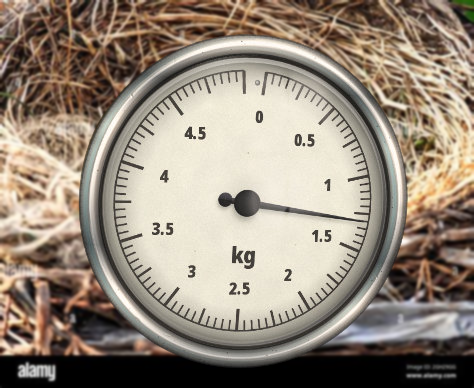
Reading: 1.3 kg
